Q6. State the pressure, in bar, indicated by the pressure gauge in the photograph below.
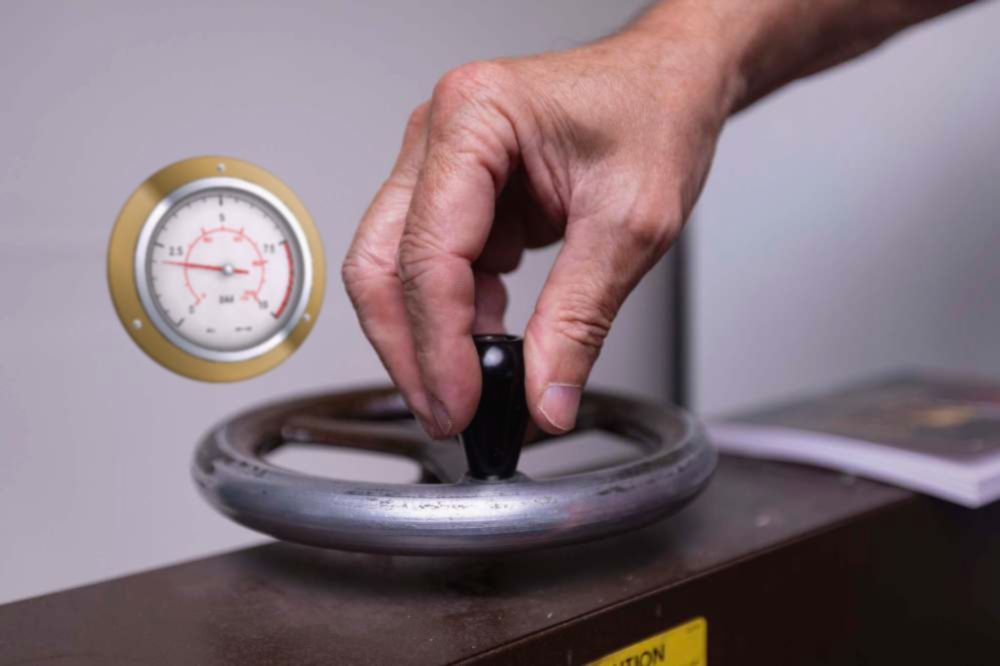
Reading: 2 bar
